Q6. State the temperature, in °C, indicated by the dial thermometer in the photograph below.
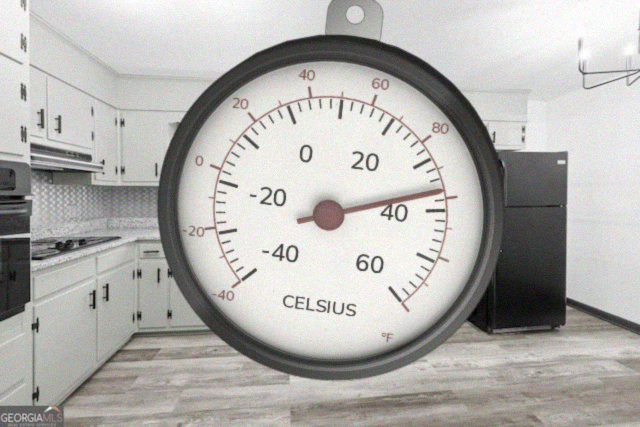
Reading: 36 °C
